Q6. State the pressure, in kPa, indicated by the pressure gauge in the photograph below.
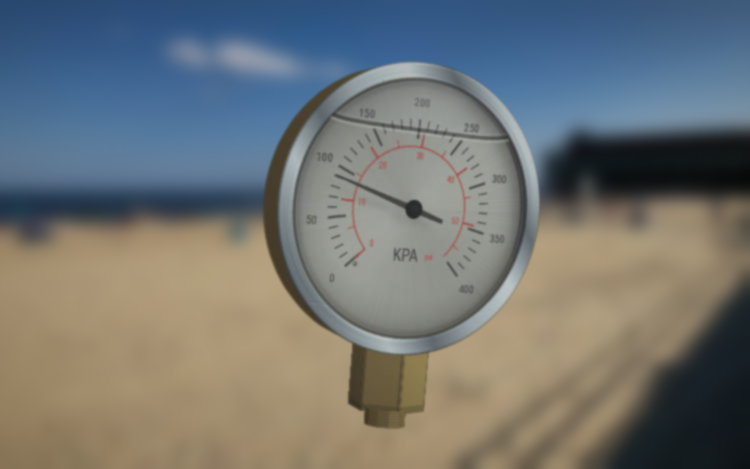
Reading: 90 kPa
